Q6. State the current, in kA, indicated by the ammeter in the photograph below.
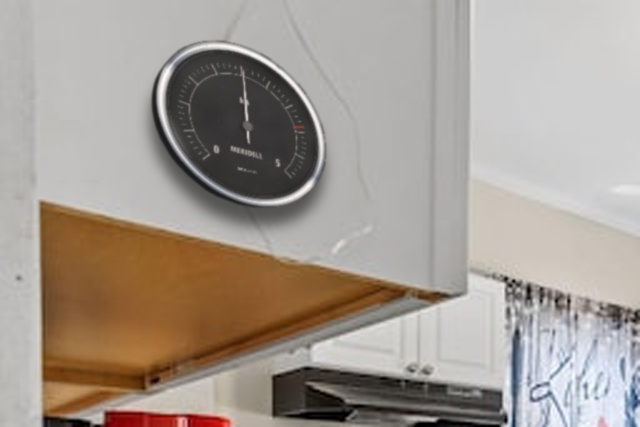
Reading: 2.5 kA
